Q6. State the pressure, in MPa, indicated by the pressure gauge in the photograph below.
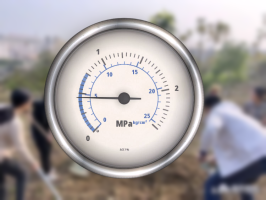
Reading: 0.45 MPa
